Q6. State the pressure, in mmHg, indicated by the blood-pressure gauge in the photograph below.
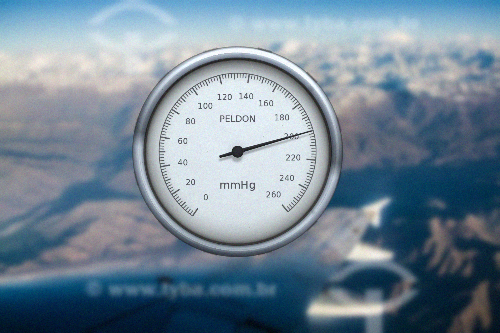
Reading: 200 mmHg
